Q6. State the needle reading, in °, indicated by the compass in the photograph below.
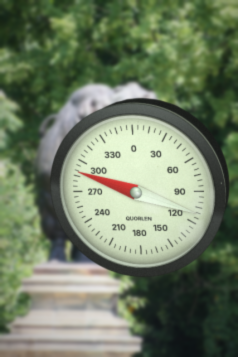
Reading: 290 °
